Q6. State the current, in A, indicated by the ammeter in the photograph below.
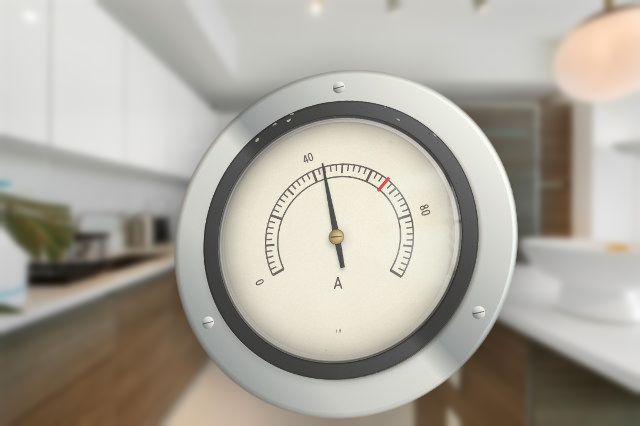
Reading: 44 A
